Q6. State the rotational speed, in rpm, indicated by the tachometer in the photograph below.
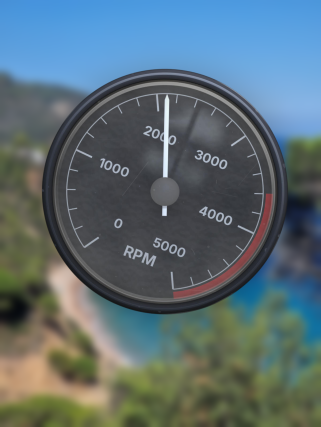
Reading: 2100 rpm
